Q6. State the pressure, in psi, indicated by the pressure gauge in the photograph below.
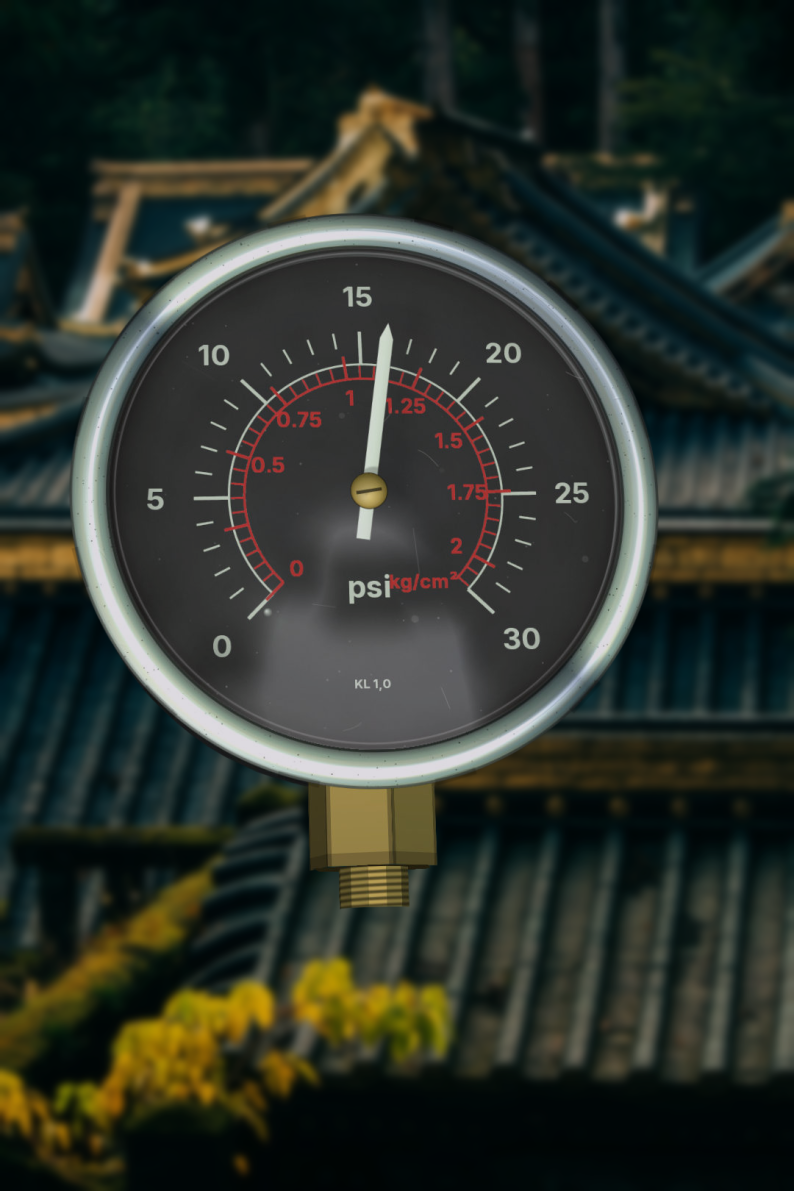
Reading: 16 psi
